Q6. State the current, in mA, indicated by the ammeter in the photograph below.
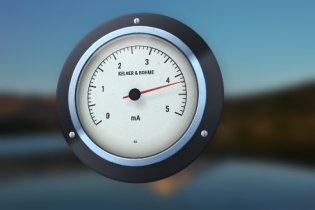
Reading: 4.2 mA
